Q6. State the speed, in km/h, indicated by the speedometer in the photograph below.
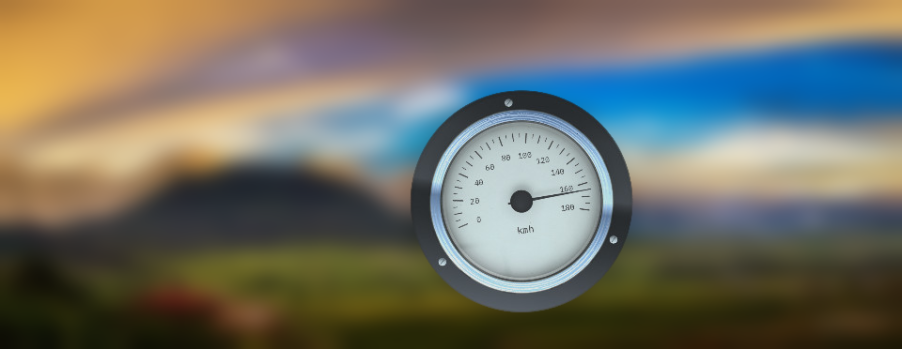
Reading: 165 km/h
